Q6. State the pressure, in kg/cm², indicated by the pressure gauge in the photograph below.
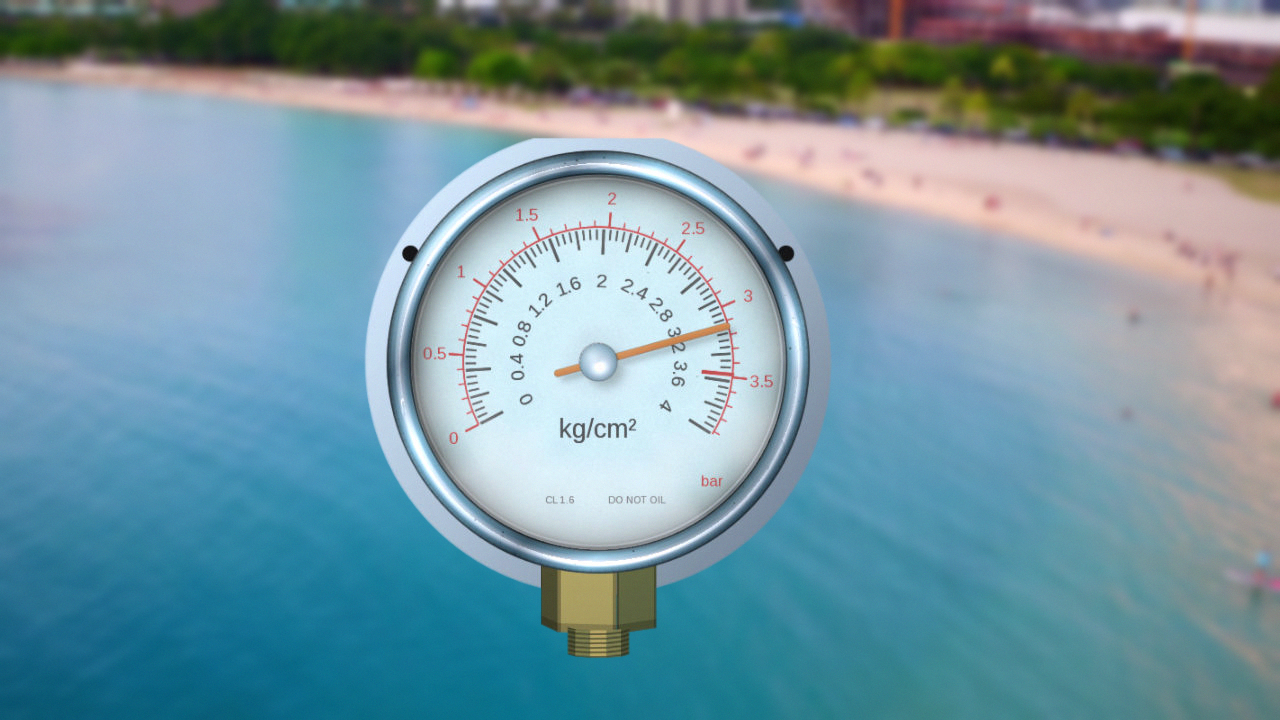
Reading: 3.2 kg/cm²
